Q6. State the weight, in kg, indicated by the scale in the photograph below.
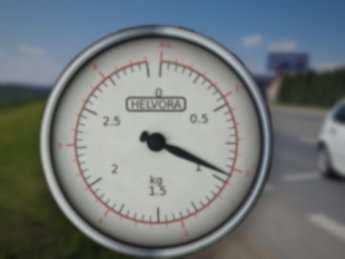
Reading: 0.95 kg
